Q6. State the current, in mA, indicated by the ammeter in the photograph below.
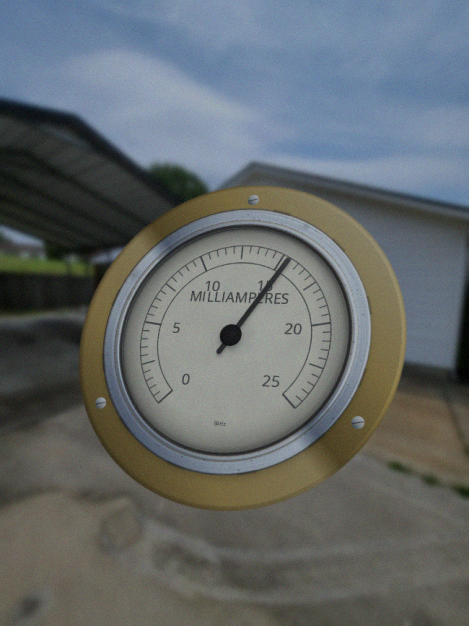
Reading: 15.5 mA
